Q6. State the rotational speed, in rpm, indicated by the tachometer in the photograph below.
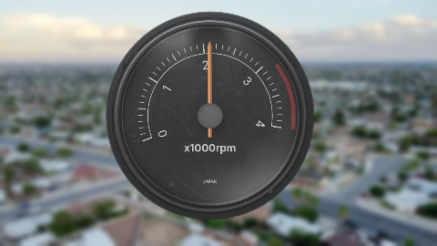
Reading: 2100 rpm
